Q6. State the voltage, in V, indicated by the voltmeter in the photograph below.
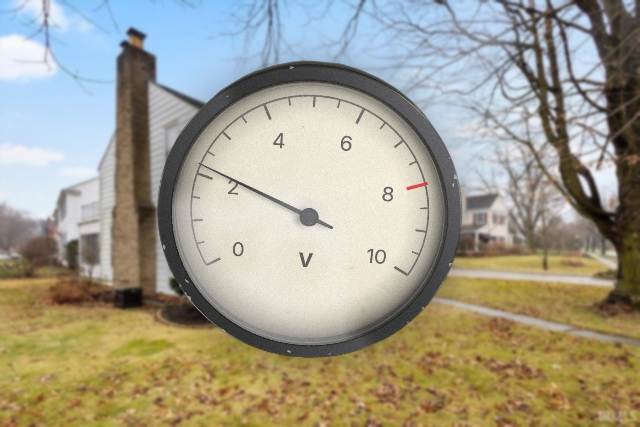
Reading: 2.25 V
